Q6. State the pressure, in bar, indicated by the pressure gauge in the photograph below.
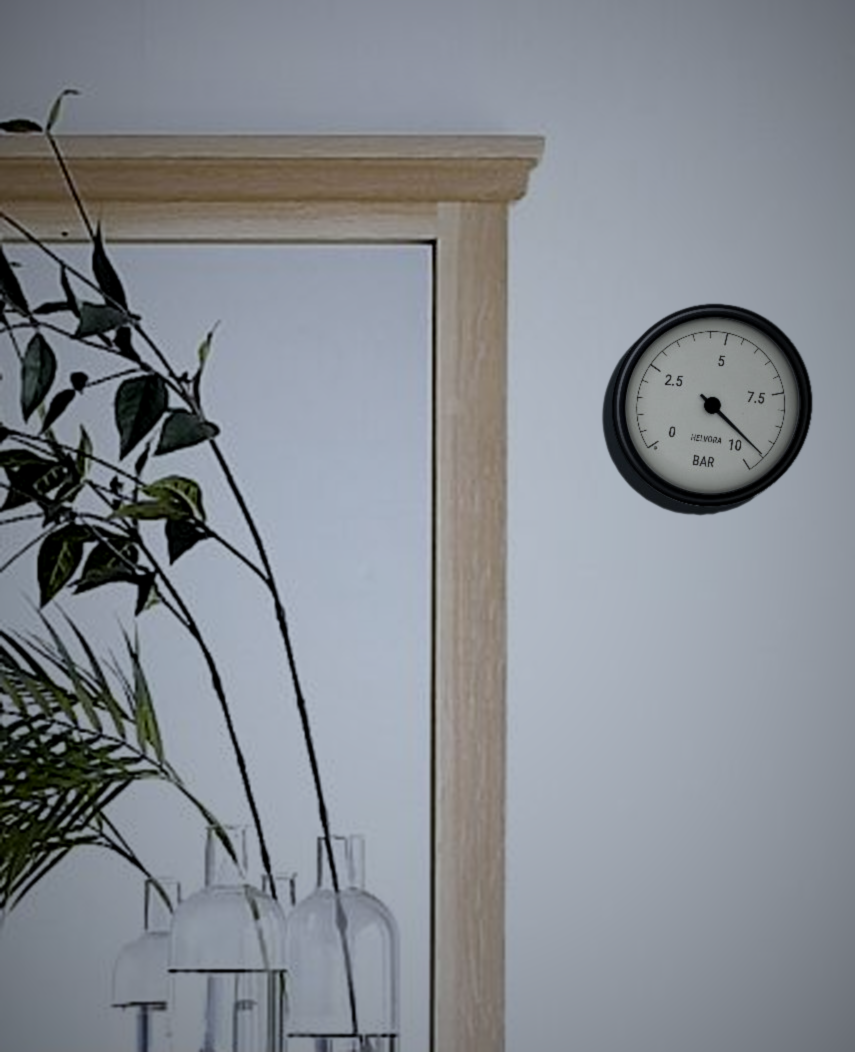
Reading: 9.5 bar
